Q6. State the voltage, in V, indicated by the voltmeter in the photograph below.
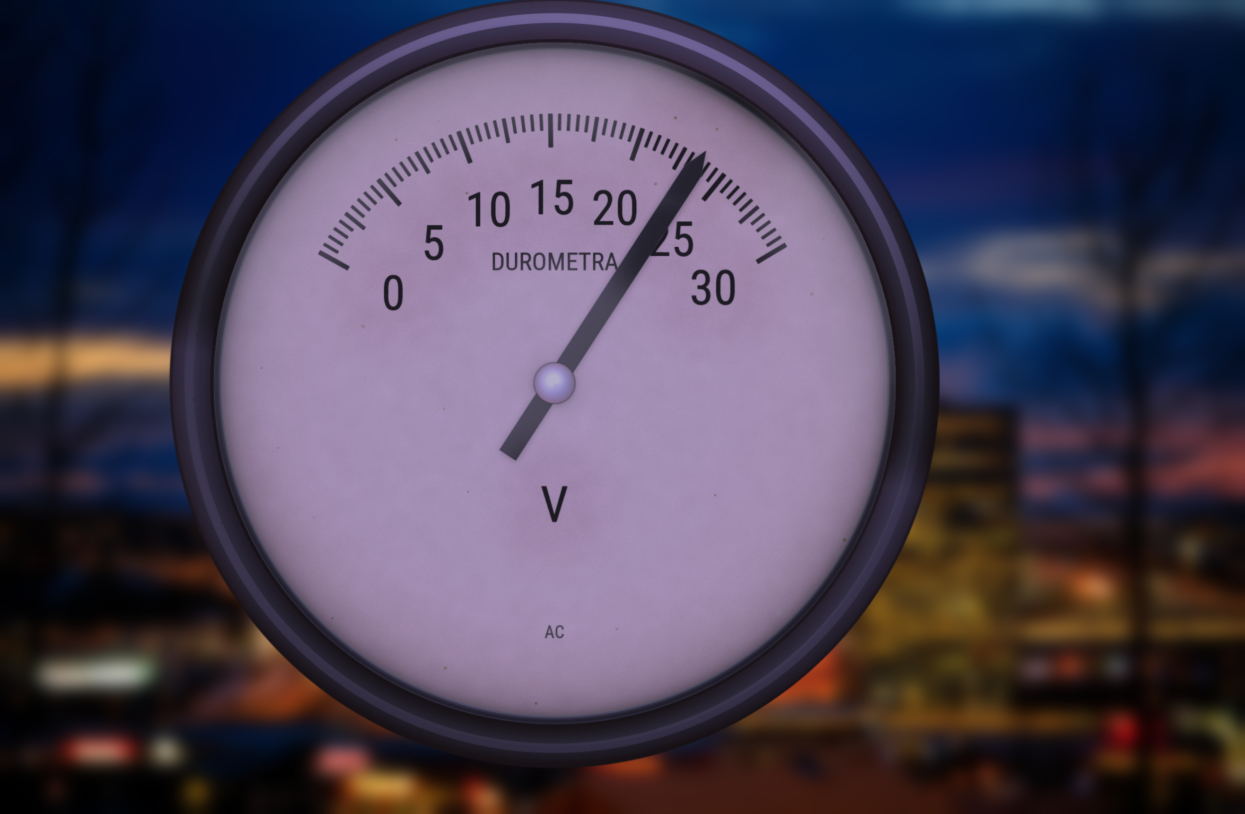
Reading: 23.5 V
